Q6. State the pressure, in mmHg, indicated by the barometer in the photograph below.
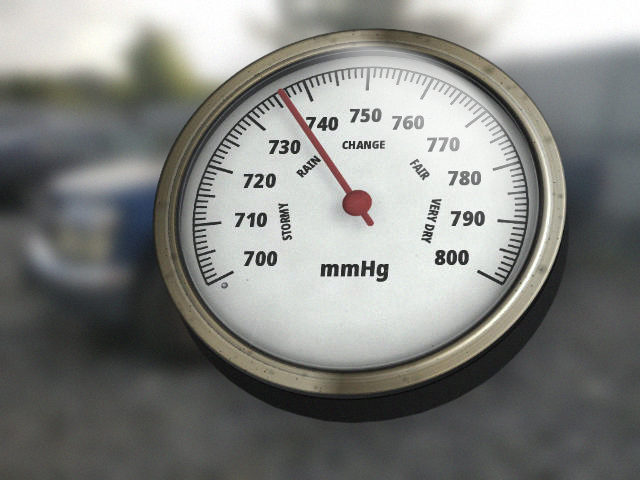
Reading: 736 mmHg
